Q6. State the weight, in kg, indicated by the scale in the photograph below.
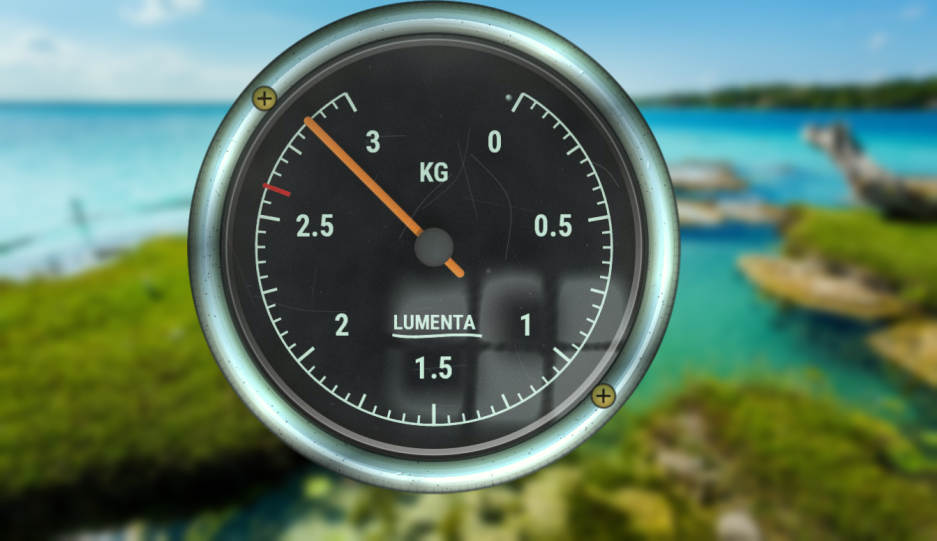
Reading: 2.85 kg
